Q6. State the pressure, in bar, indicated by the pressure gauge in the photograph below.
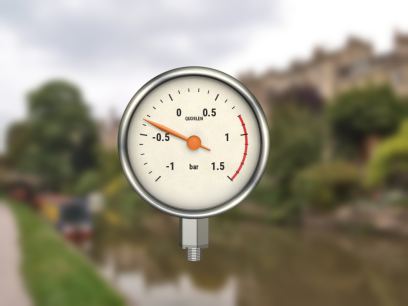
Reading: -0.35 bar
